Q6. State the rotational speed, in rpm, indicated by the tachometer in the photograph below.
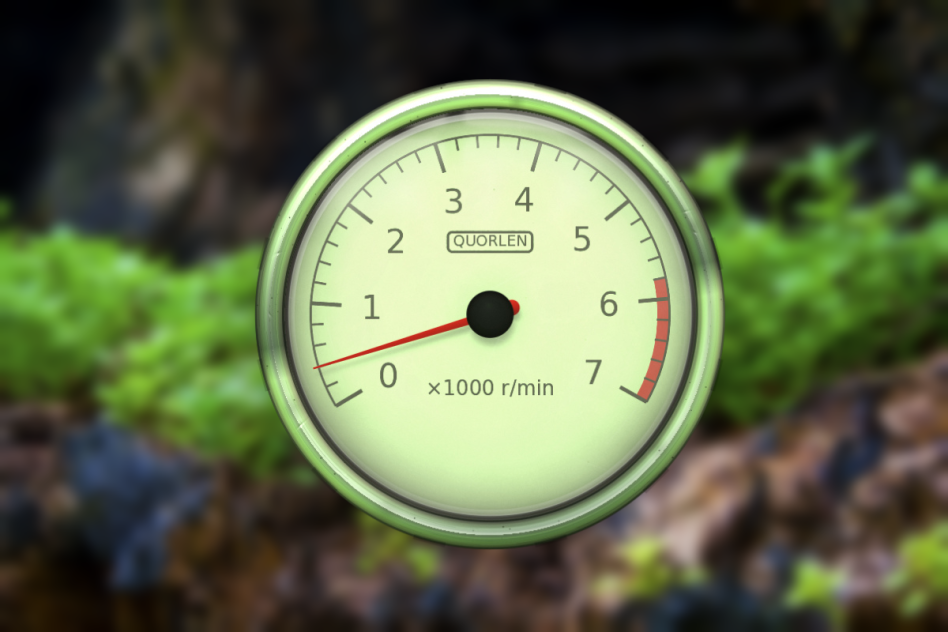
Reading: 400 rpm
